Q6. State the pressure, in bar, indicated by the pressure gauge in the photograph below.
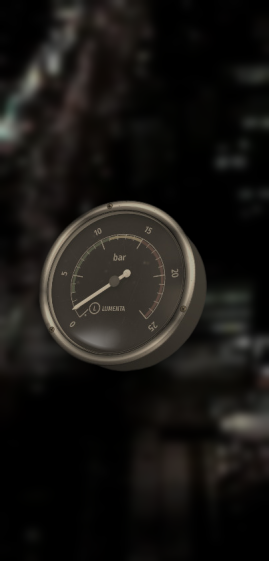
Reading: 1 bar
